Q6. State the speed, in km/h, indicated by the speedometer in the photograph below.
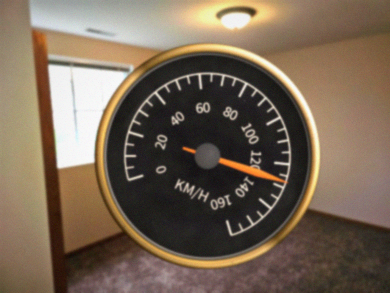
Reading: 127.5 km/h
